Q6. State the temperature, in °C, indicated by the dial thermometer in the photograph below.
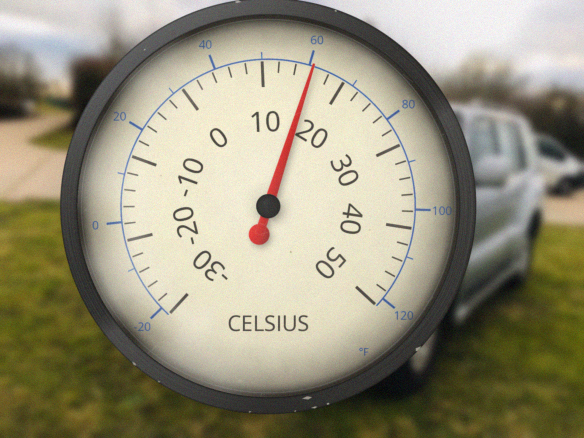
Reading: 16 °C
